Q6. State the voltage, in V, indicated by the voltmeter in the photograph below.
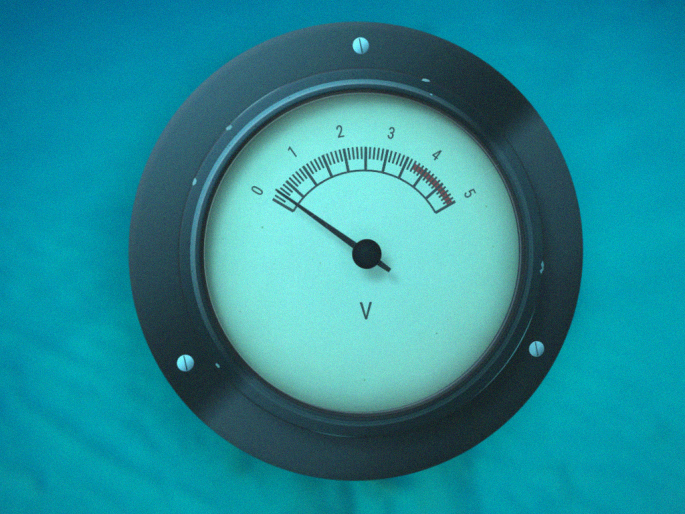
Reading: 0.2 V
